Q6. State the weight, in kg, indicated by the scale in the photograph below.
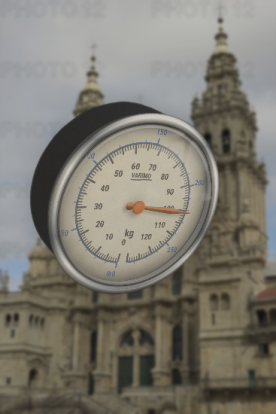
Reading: 100 kg
